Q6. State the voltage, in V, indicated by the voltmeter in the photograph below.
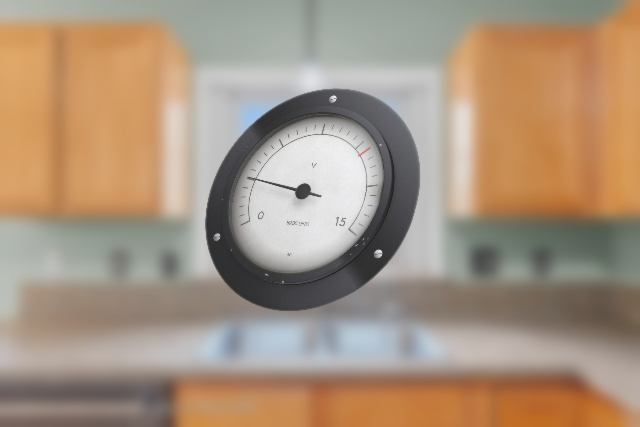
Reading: 2.5 V
